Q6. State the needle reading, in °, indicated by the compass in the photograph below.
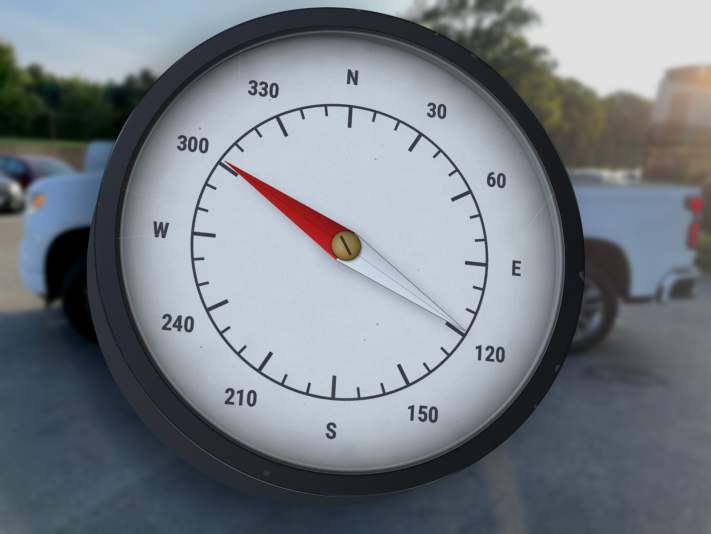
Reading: 300 °
